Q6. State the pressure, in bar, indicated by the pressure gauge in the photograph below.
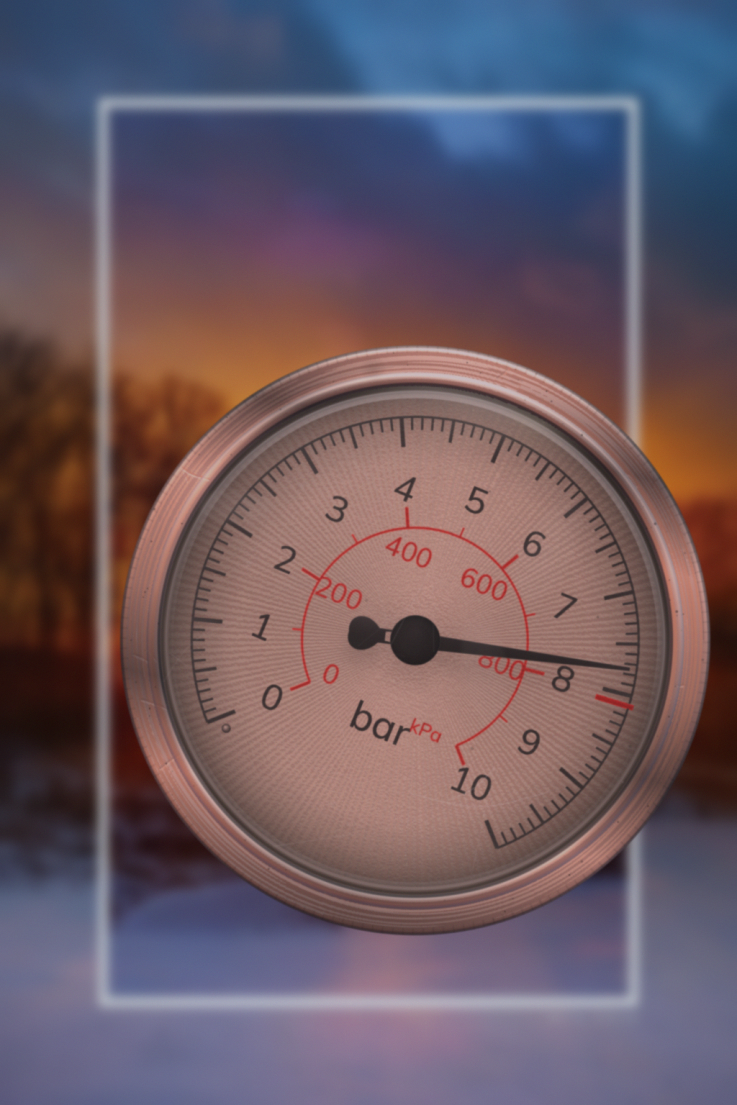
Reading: 7.75 bar
